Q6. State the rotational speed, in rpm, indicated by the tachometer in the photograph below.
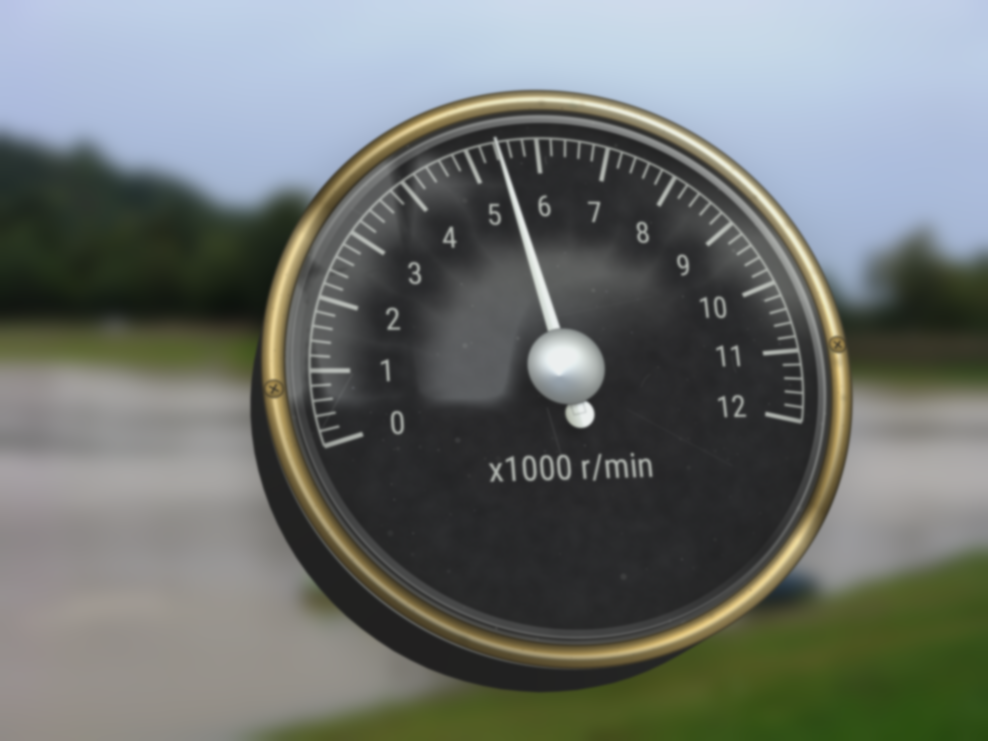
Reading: 5400 rpm
